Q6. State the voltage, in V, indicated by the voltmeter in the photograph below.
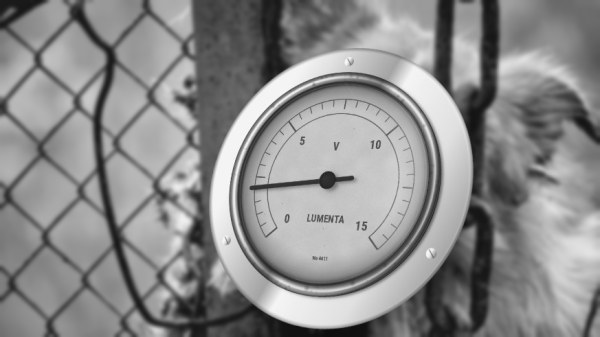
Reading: 2 V
